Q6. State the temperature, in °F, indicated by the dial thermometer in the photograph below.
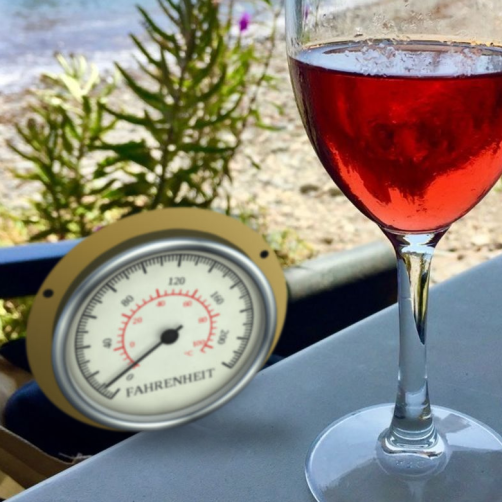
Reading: 10 °F
